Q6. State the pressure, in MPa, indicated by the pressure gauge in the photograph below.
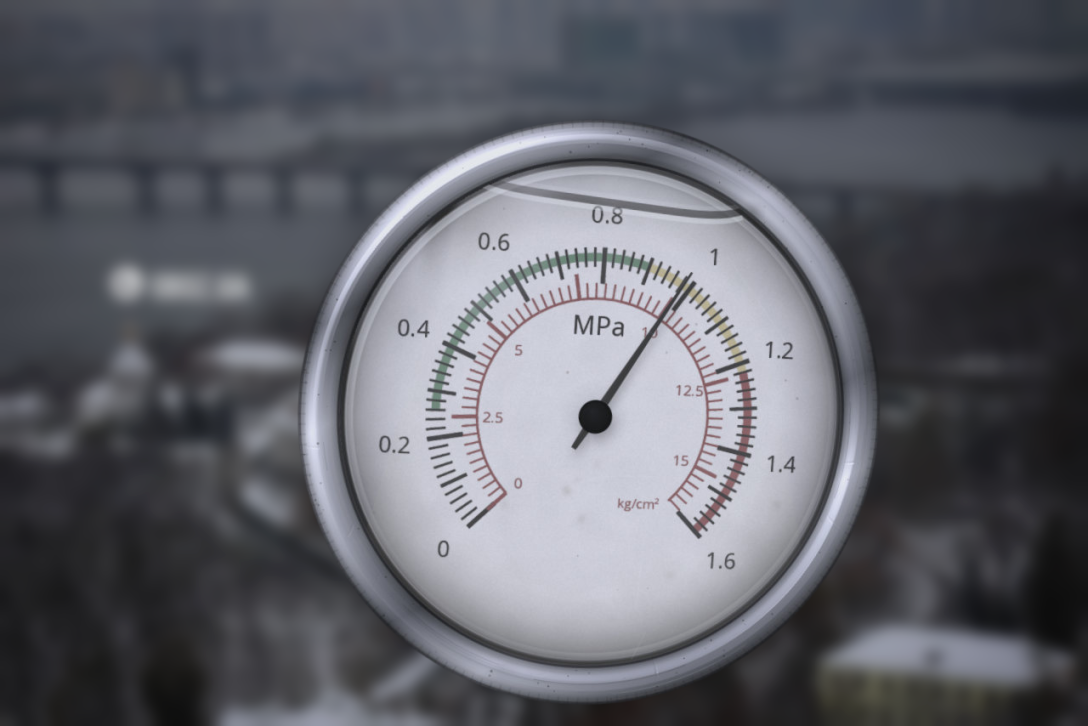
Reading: 0.98 MPa
